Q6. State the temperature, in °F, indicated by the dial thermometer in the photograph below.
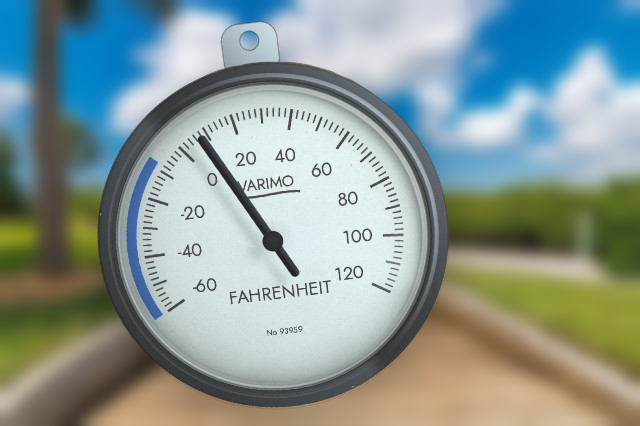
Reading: 8 °F
